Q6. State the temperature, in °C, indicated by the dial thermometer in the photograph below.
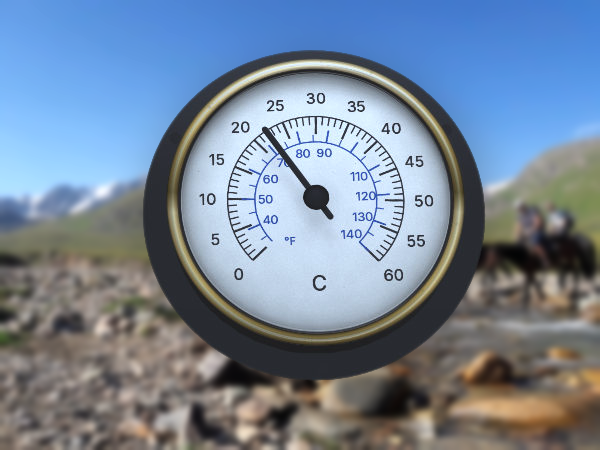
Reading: 22 °C
